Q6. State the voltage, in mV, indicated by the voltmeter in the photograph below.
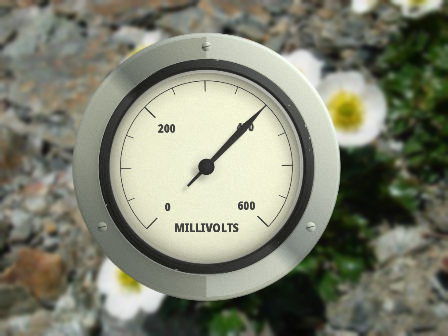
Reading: 400 mV
